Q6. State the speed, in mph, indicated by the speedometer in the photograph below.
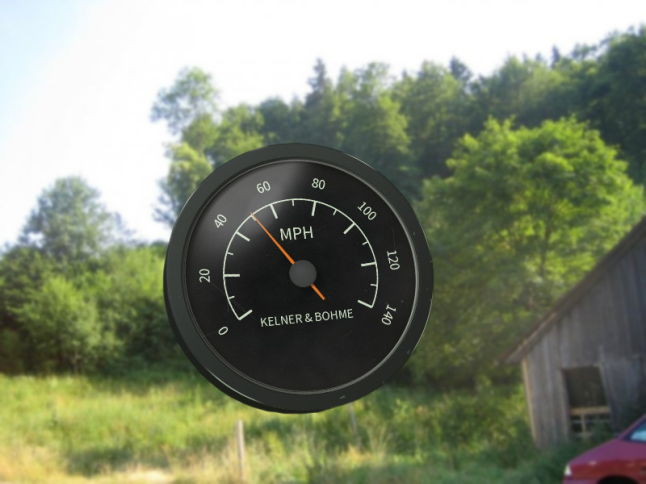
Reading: 50 mph
